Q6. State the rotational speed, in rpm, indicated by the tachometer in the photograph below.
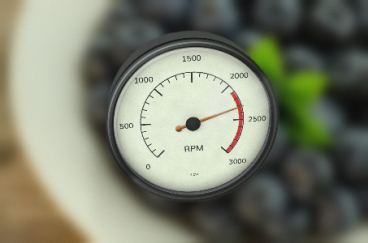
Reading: 2300 rpm
